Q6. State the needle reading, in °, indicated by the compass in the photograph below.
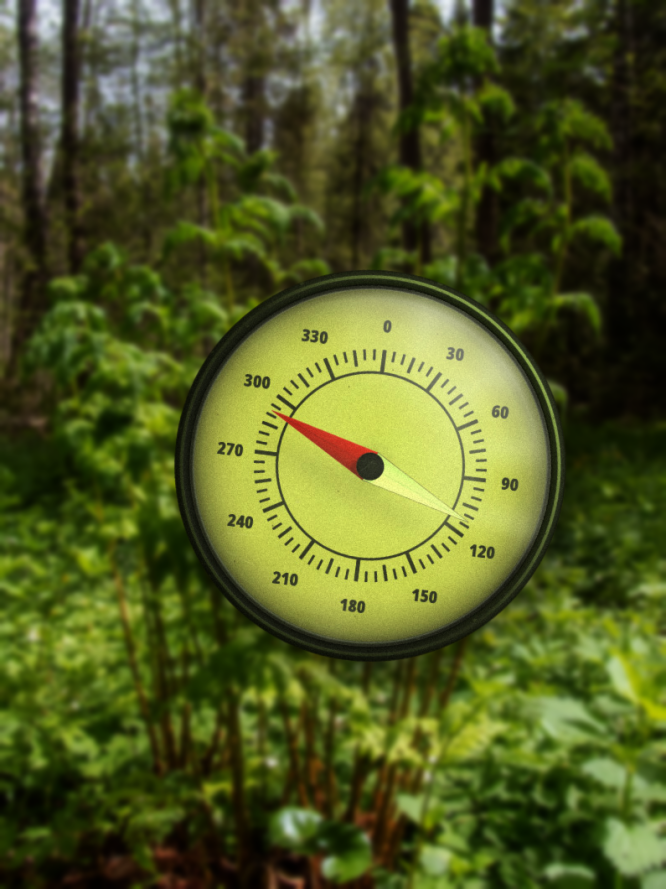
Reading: 292.5 °
